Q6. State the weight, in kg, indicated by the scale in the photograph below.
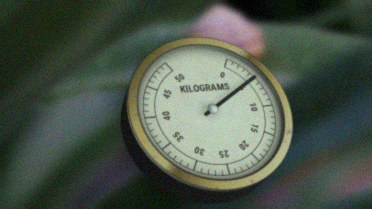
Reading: 5 kg
